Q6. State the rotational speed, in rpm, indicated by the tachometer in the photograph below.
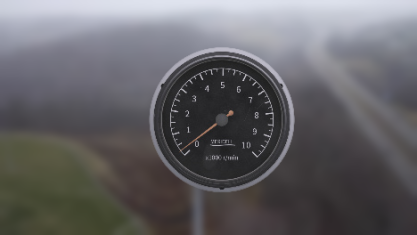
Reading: 250 rpm
